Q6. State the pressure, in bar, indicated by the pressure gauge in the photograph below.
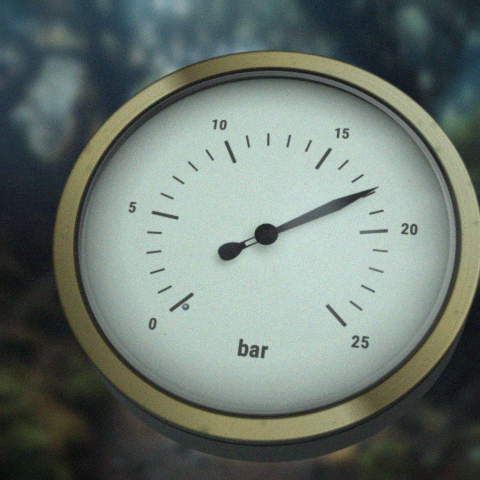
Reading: 18 bar
